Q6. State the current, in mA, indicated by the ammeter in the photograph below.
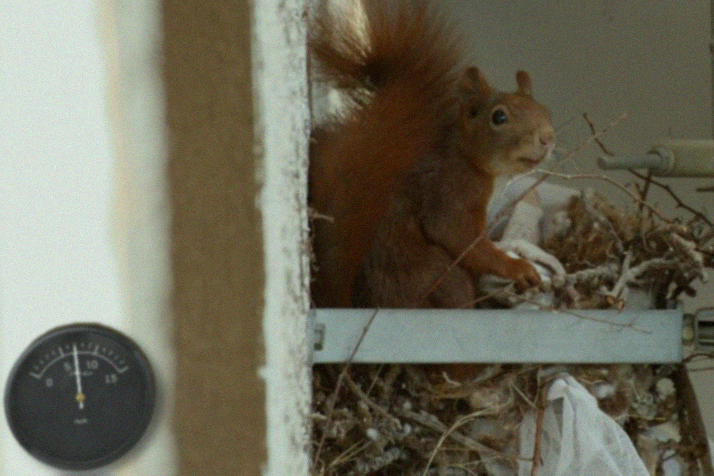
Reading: 7 mA
